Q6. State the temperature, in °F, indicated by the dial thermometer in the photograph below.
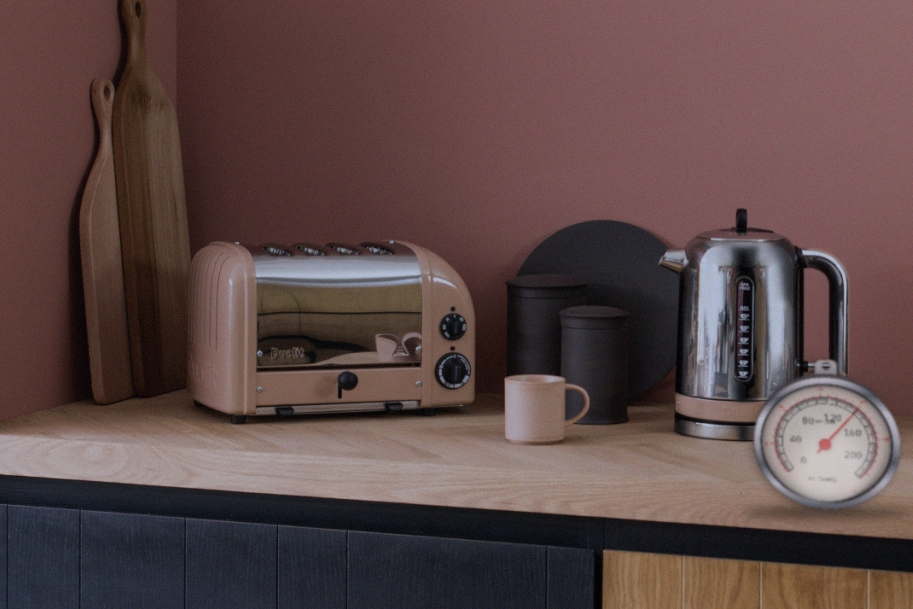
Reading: 140 °F
